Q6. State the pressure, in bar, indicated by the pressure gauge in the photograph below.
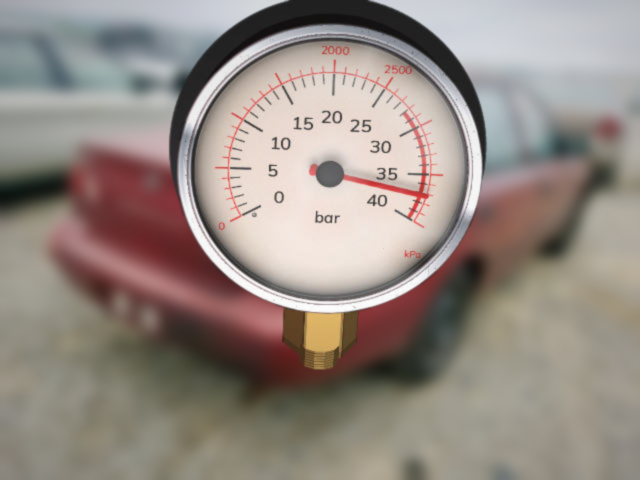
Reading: 37 bar
